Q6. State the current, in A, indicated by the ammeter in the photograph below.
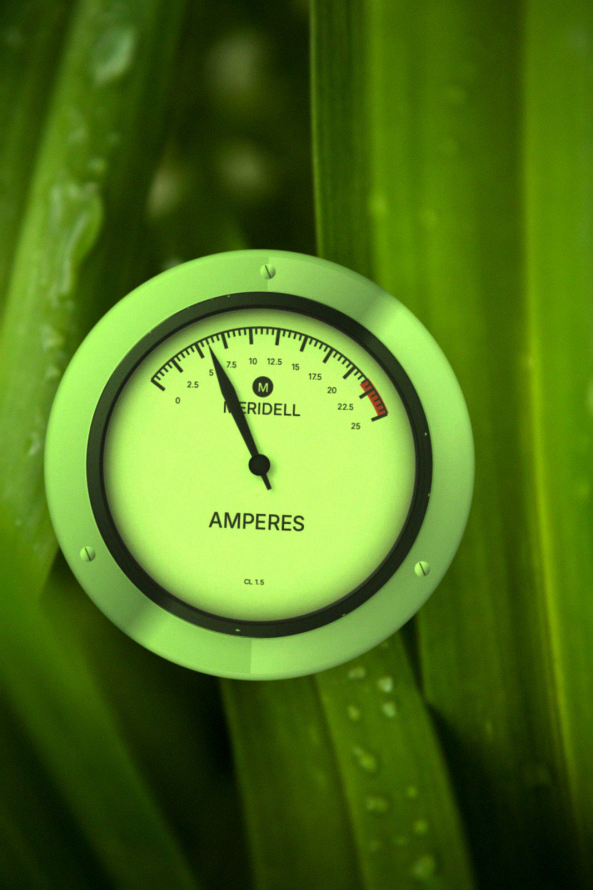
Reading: 6 A
